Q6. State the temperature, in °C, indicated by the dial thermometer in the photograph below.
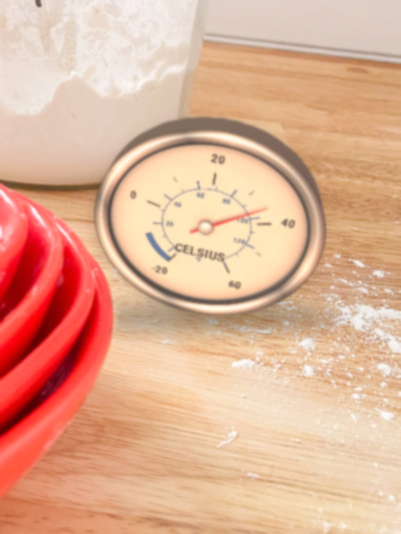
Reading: 35 °C
